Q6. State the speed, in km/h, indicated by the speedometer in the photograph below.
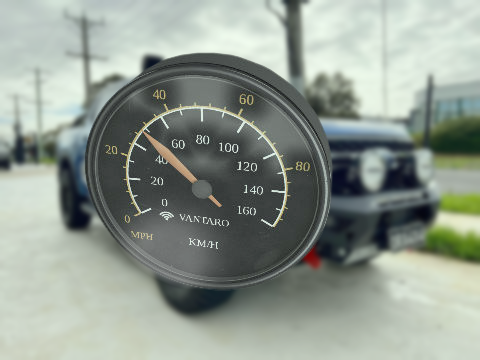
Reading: 50 km/h
